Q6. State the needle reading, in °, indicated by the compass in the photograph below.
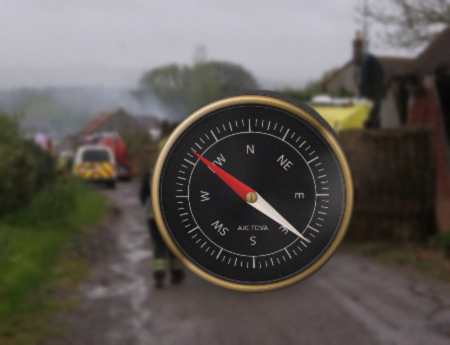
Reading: 310 °
